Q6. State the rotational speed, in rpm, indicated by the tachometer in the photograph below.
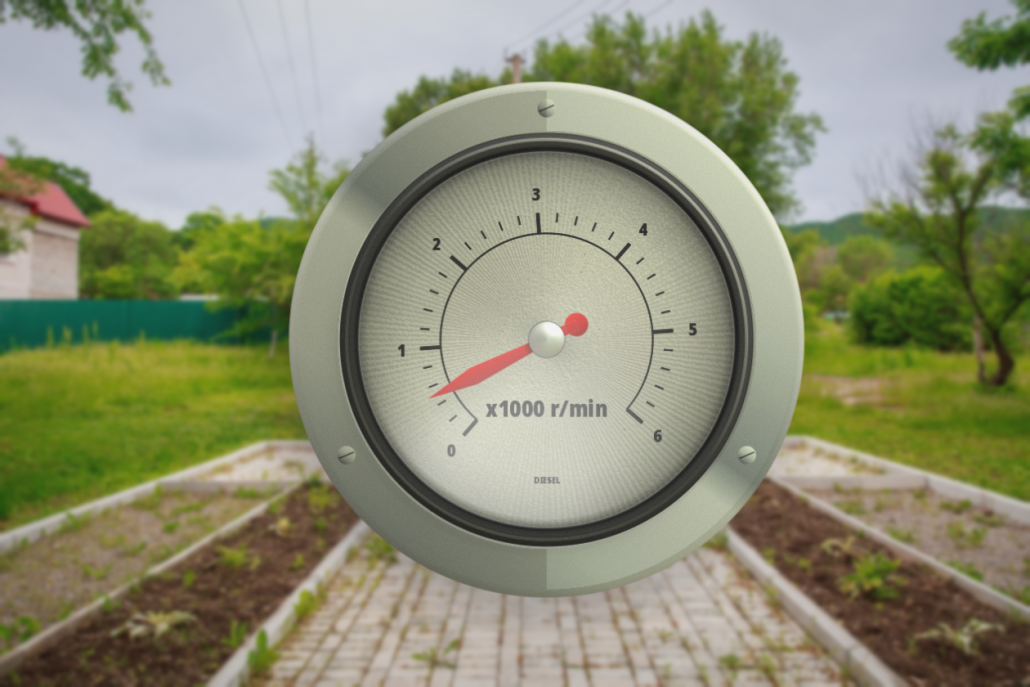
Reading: 500 rpm
